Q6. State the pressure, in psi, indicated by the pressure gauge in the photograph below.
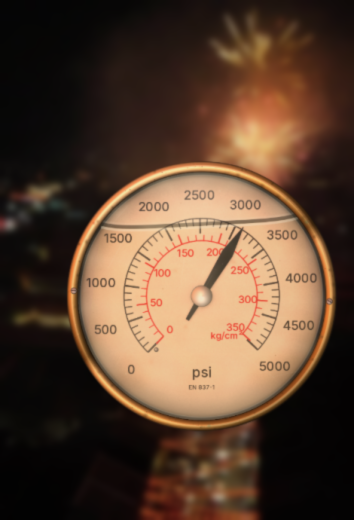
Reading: 3100 psi
